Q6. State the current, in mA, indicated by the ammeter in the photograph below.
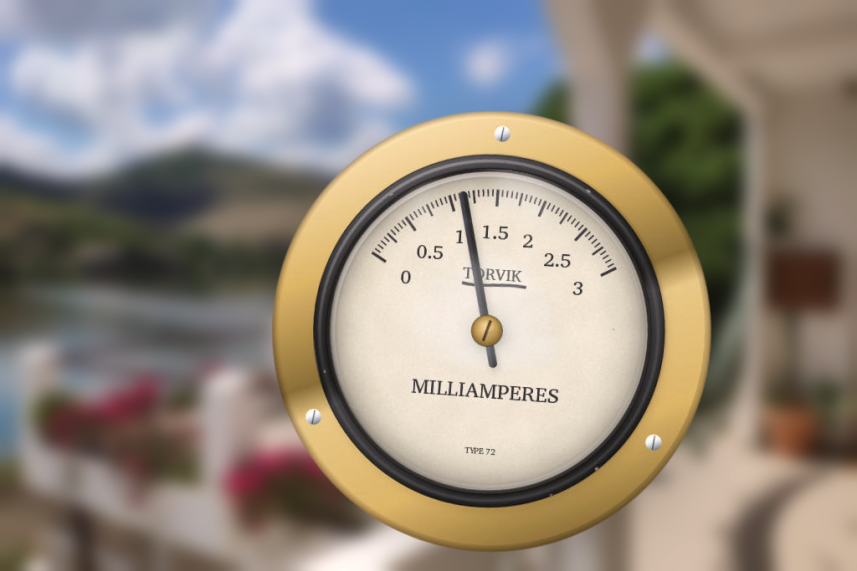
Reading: 1.15 mA
